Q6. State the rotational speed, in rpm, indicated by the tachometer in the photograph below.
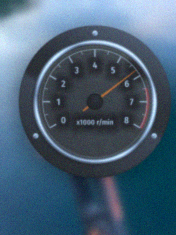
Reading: 5750 rpm
